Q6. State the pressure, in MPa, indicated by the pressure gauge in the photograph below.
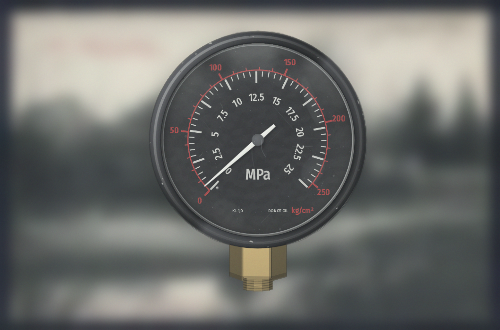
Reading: 0.5 MPa
